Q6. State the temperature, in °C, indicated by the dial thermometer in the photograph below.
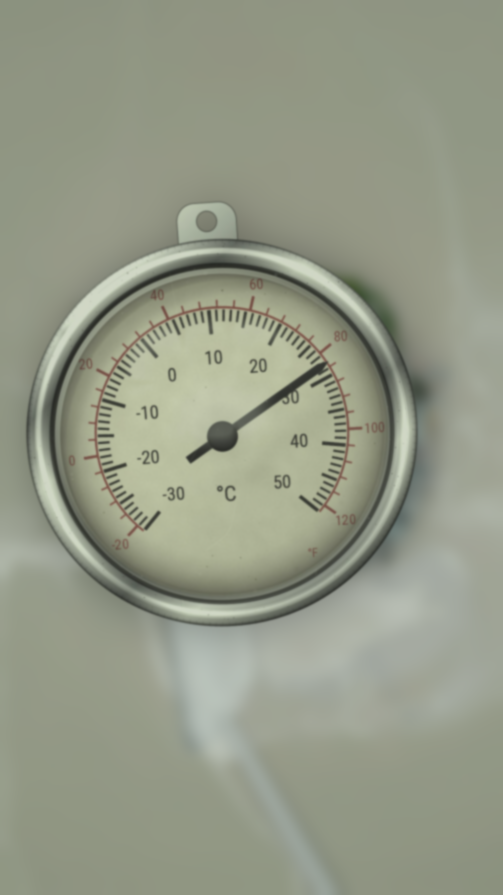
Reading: 28 °C
